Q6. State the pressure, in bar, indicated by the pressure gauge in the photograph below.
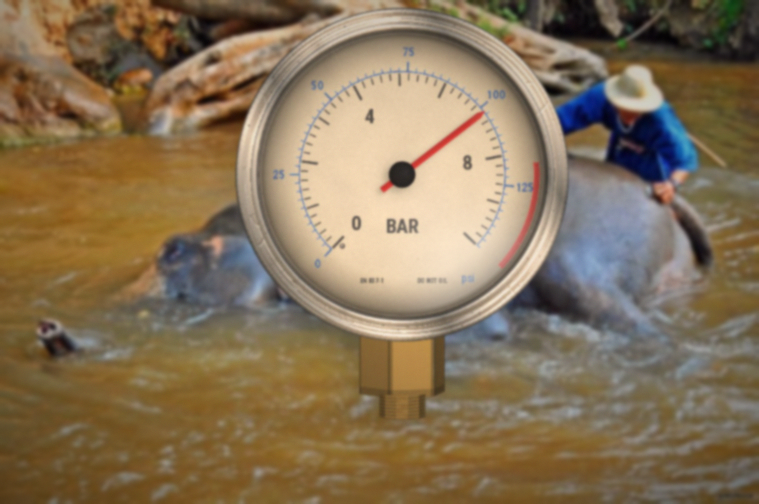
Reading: 7 bar
